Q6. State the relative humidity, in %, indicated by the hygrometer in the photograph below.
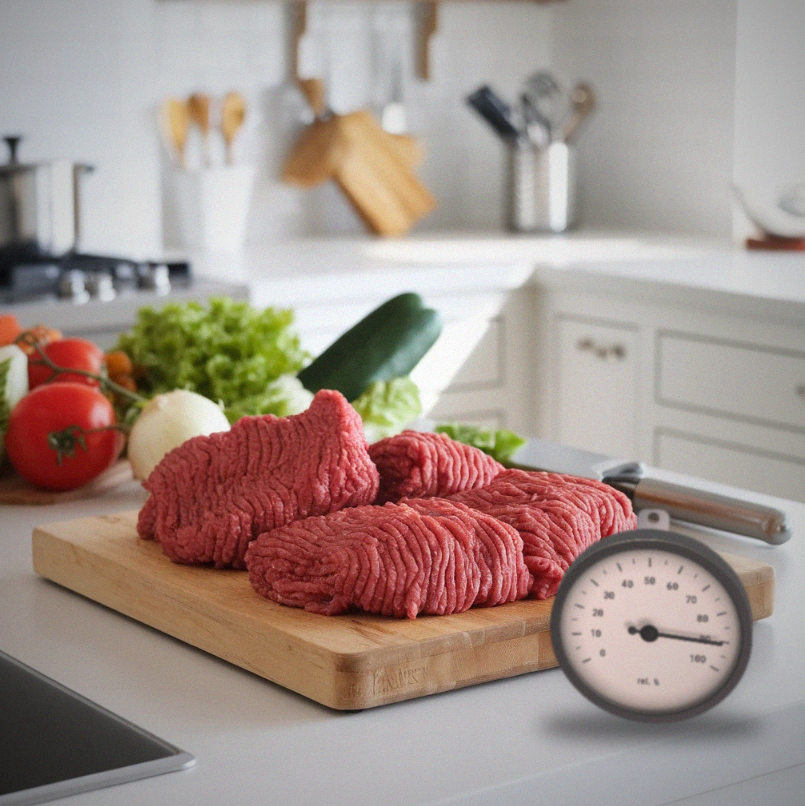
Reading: 90 %
